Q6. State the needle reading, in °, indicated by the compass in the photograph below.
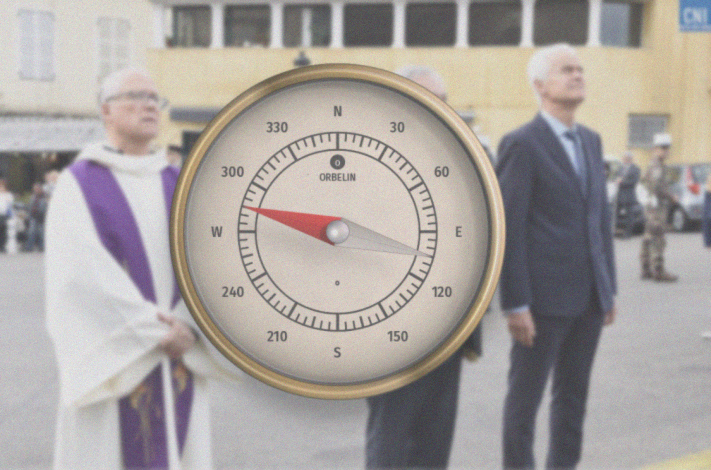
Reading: 285 °
